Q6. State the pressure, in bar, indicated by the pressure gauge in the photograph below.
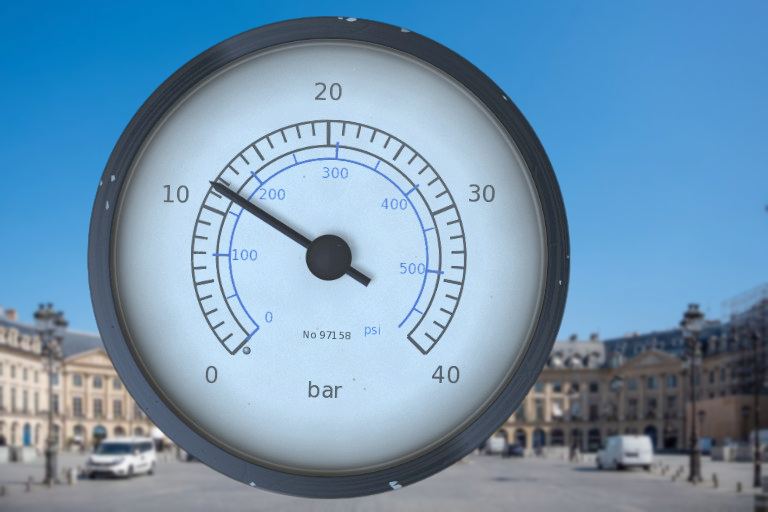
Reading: 11.5 bar
